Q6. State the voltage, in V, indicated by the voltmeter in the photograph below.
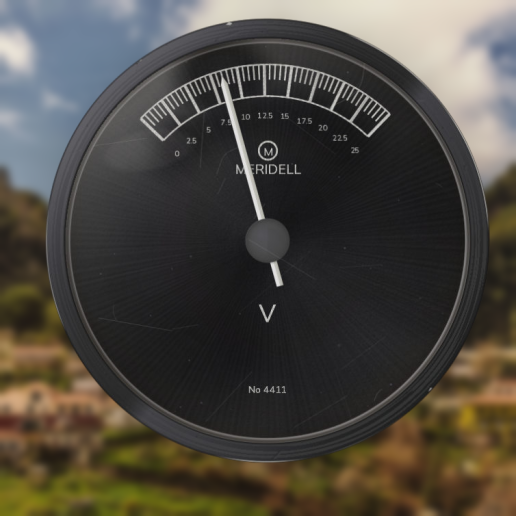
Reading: 8.5 V
